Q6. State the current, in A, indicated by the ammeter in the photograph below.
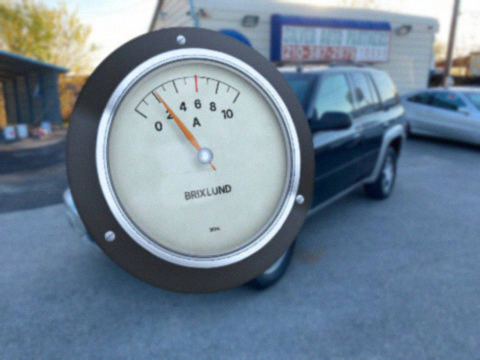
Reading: 2 A
